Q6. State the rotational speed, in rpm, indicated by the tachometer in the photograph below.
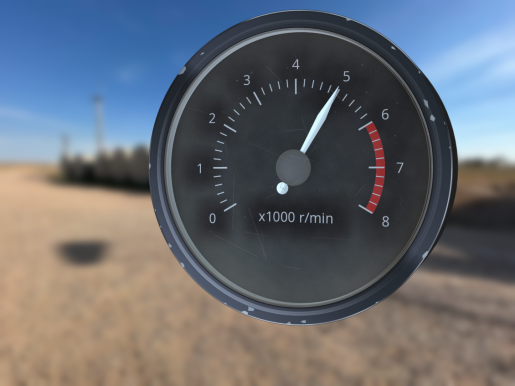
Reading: 5000 rpm
